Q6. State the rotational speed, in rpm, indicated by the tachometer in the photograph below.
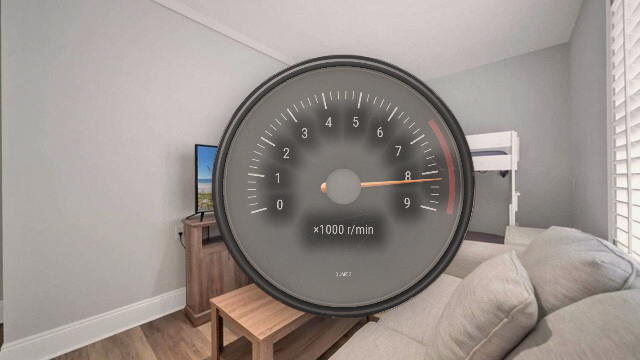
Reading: 8200 rpm
